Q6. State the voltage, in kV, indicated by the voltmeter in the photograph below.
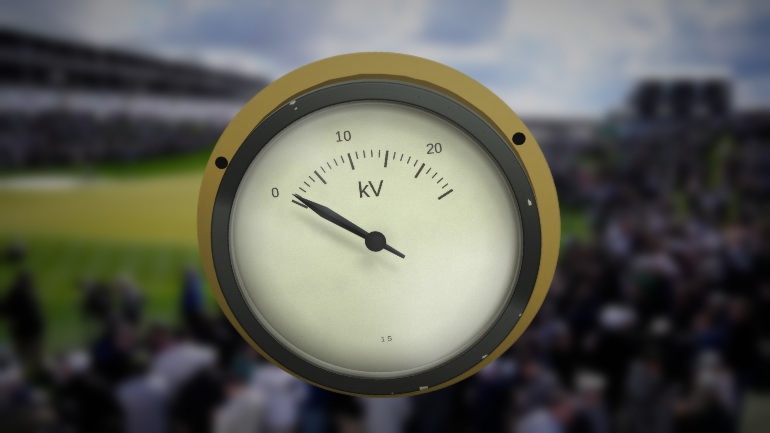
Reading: 1 kV
